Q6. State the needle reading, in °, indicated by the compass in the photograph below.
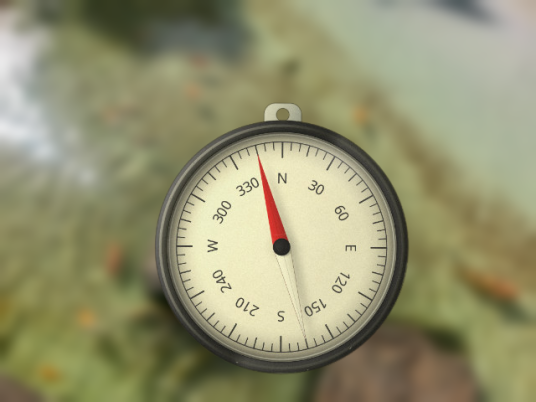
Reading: 345 °
